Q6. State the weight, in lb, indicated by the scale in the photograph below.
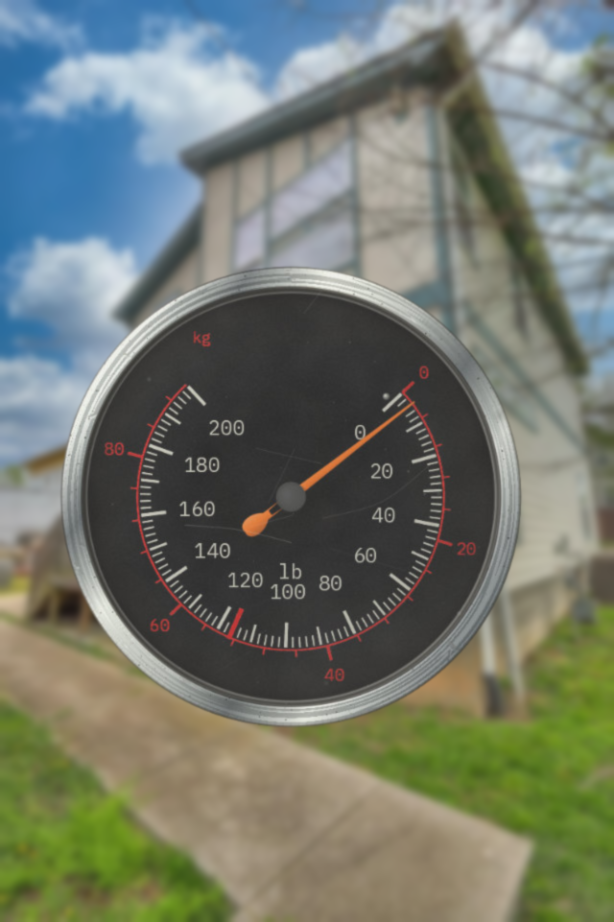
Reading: 4 lb
